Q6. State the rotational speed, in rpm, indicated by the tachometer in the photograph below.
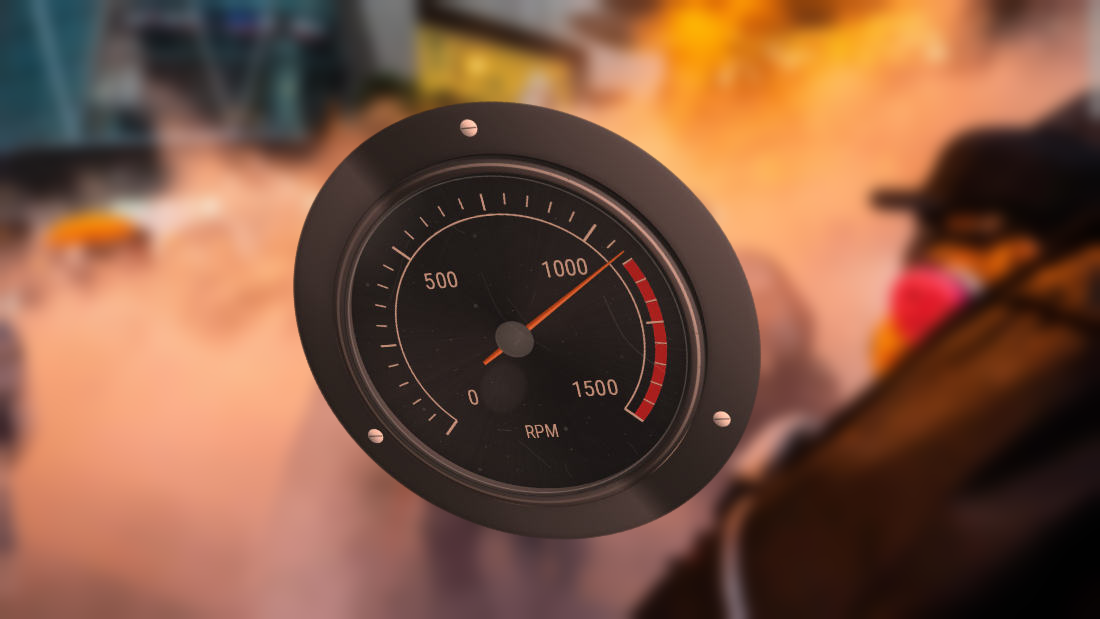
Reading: 1075 rpm
